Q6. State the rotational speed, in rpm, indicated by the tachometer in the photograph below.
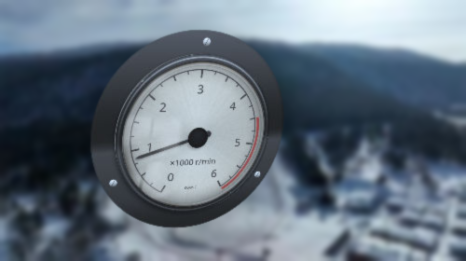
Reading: 875 rpm
